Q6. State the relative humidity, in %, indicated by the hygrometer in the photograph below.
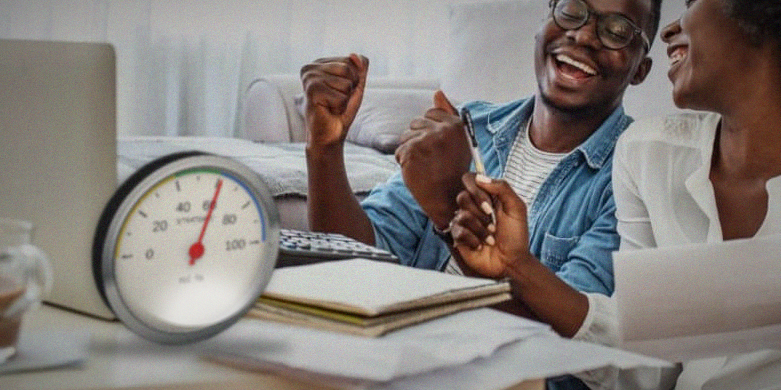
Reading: 60 %
